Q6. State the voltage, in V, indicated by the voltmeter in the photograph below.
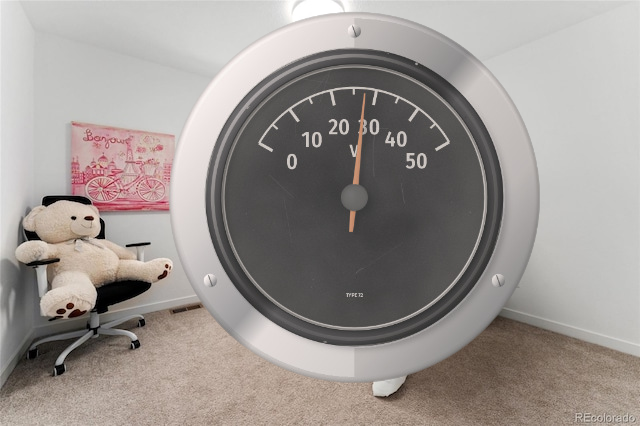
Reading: 27.5 V
